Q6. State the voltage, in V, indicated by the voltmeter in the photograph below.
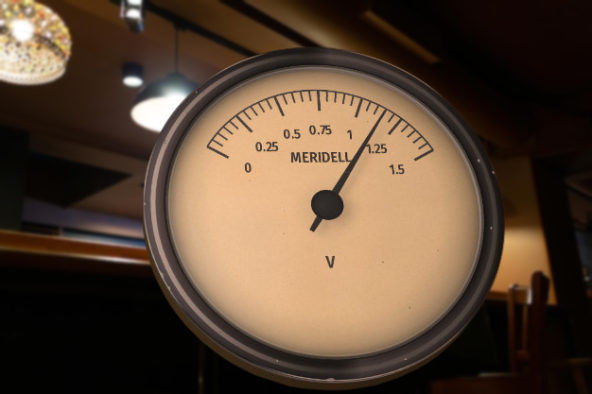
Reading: 1.15 V
